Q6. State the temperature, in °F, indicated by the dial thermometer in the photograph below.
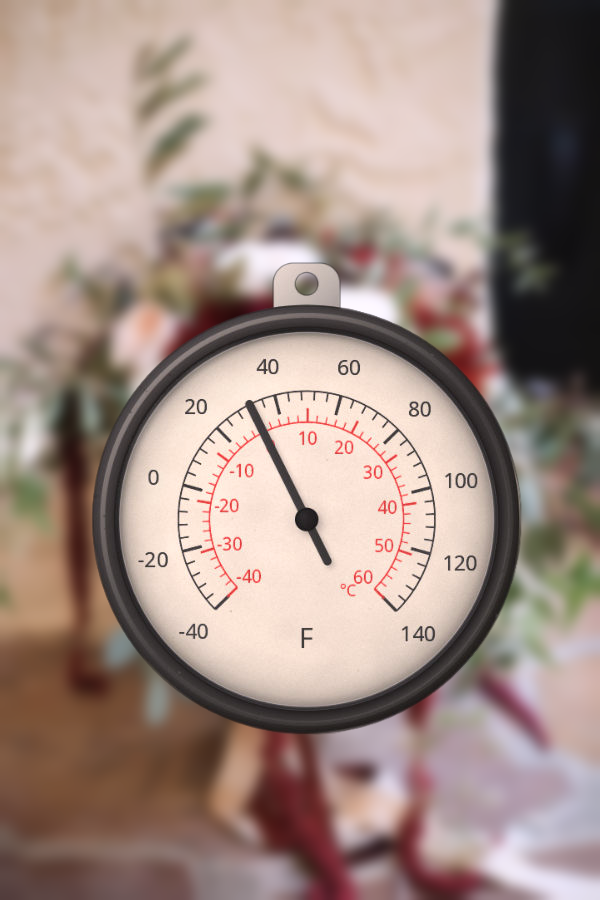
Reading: 32 °F
